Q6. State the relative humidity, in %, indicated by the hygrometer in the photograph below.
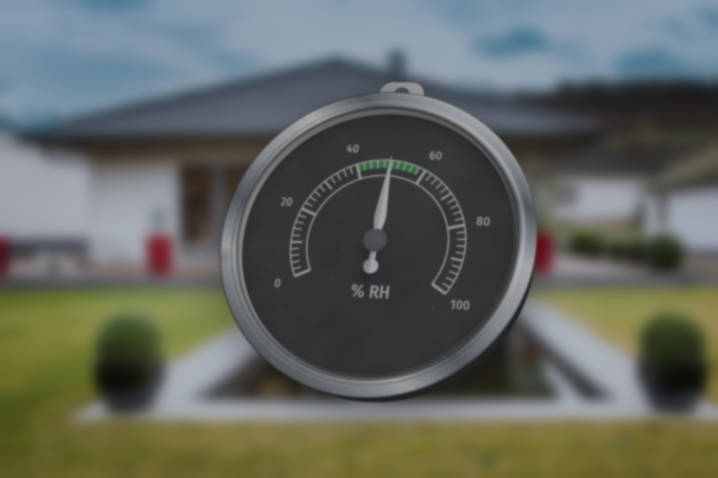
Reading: 50 %
